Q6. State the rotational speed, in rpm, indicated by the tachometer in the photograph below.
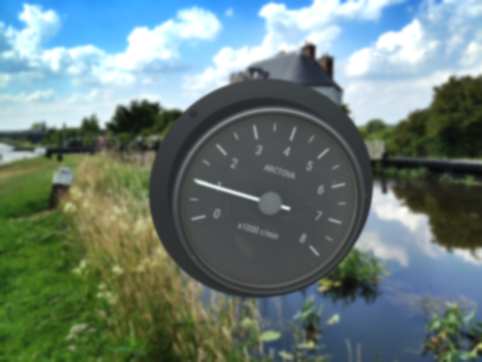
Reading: 1000 rpm
